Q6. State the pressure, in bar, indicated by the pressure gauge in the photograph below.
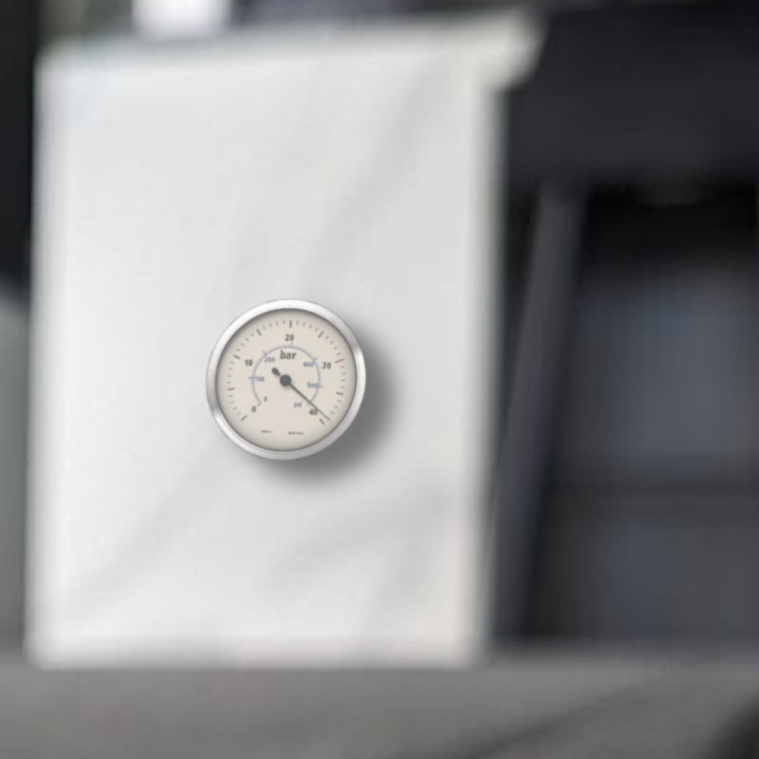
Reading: 39 bar
